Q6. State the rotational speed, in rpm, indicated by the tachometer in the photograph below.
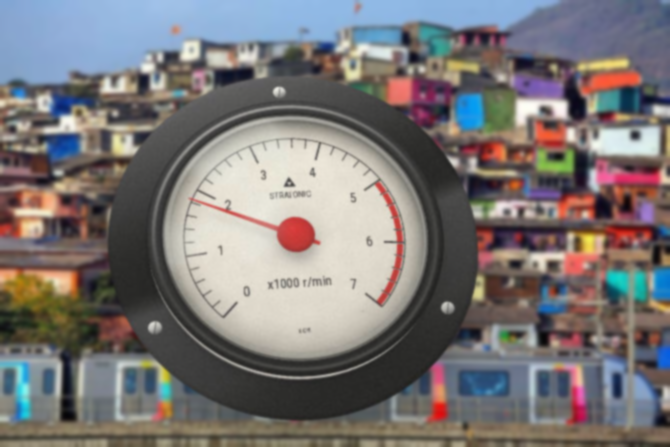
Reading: 1800 rpm
